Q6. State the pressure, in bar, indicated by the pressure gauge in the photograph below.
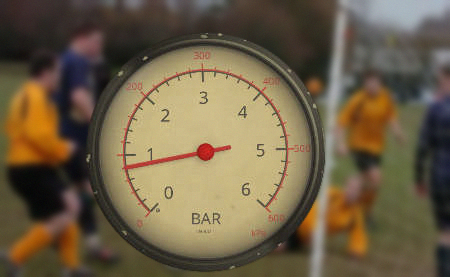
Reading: 0.8 bar
